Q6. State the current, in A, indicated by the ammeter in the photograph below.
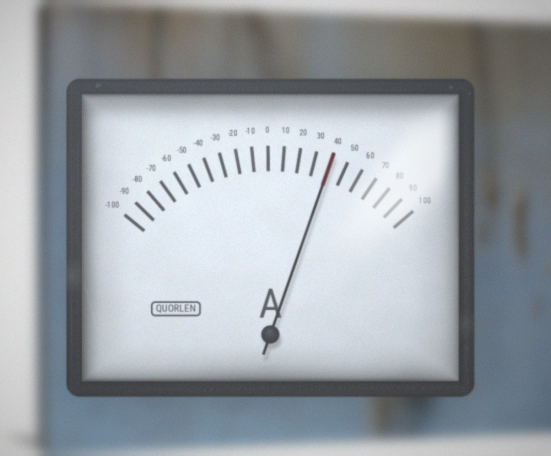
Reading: 40 A
